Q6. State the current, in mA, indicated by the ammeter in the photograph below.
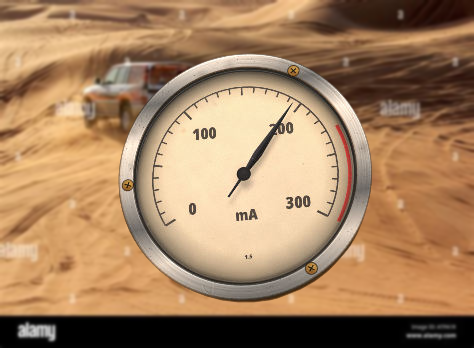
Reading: 195 mA
